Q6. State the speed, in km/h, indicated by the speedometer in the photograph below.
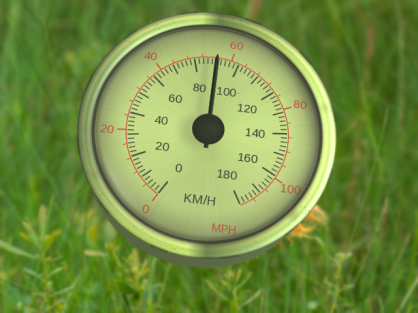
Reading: 90 km/h
